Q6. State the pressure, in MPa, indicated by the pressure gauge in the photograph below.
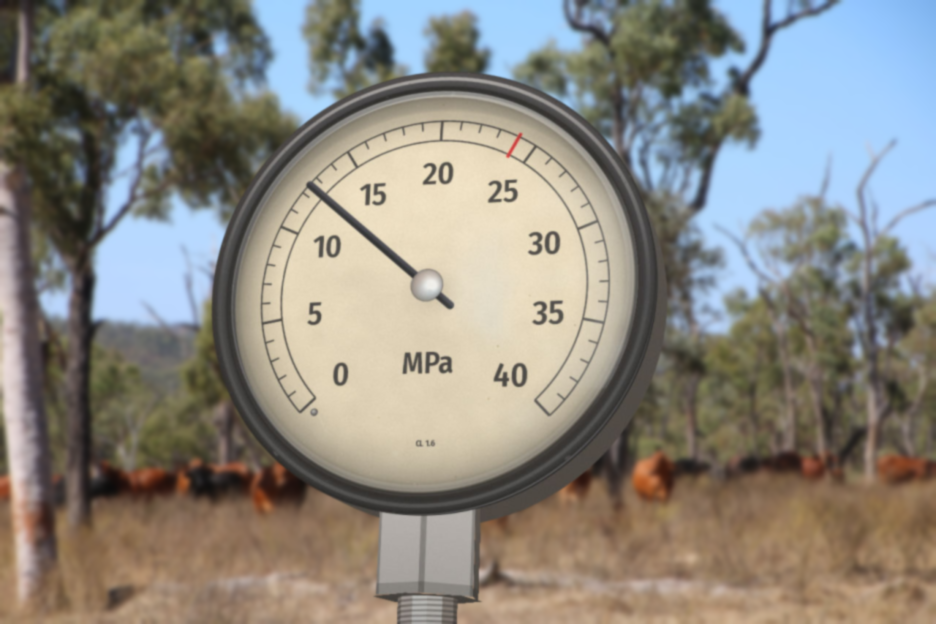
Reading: 12.5 MPa
